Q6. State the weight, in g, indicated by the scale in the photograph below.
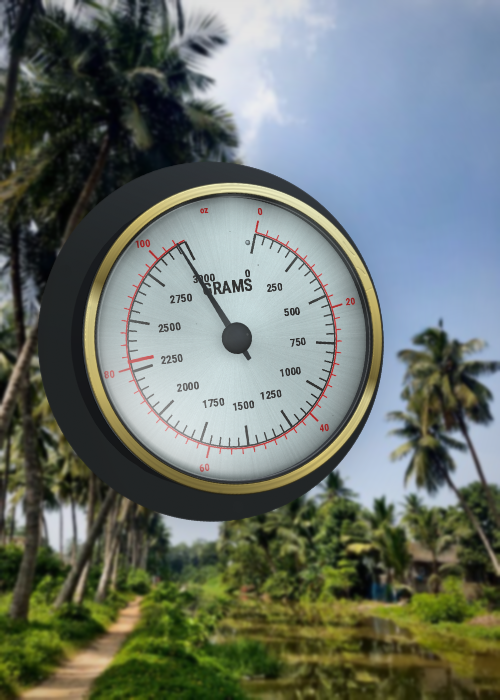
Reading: 2950 g
